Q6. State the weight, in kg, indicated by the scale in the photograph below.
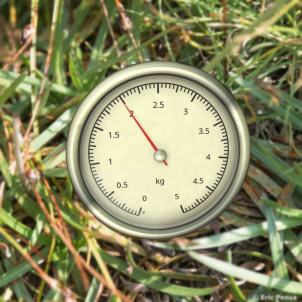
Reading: 2 kg
